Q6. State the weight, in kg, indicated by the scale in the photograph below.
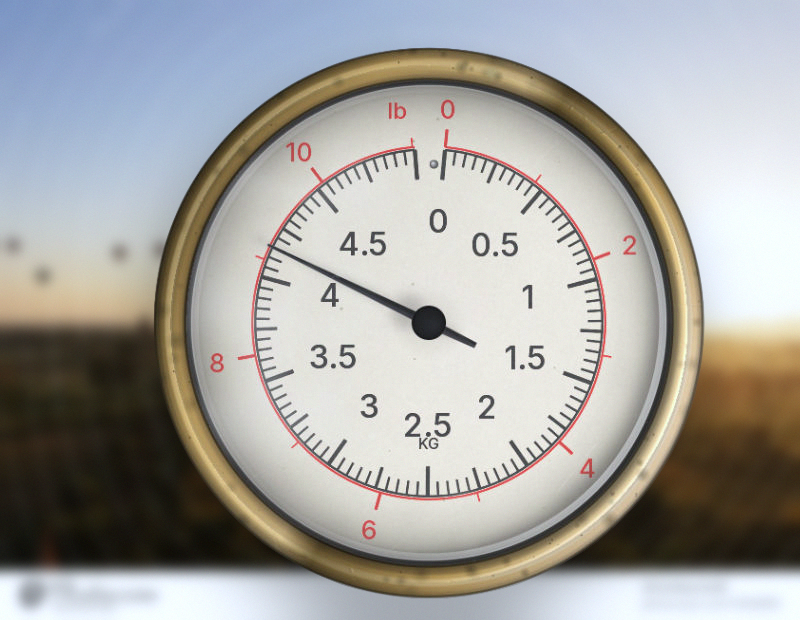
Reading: 4.15 kg
